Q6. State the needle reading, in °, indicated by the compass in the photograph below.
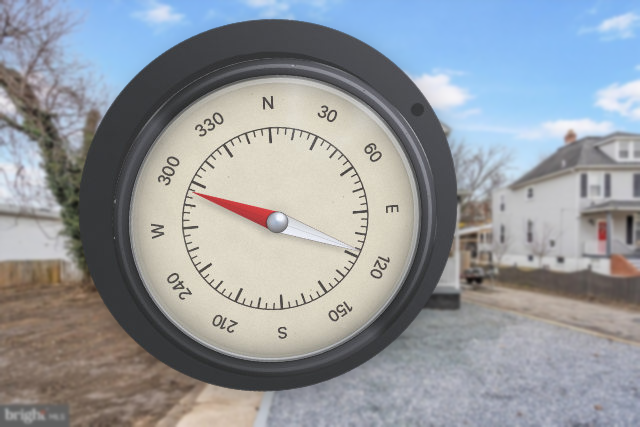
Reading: 295 °
